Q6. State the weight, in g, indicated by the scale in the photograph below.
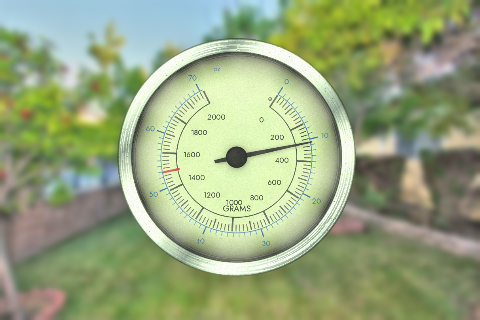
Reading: 300 g
